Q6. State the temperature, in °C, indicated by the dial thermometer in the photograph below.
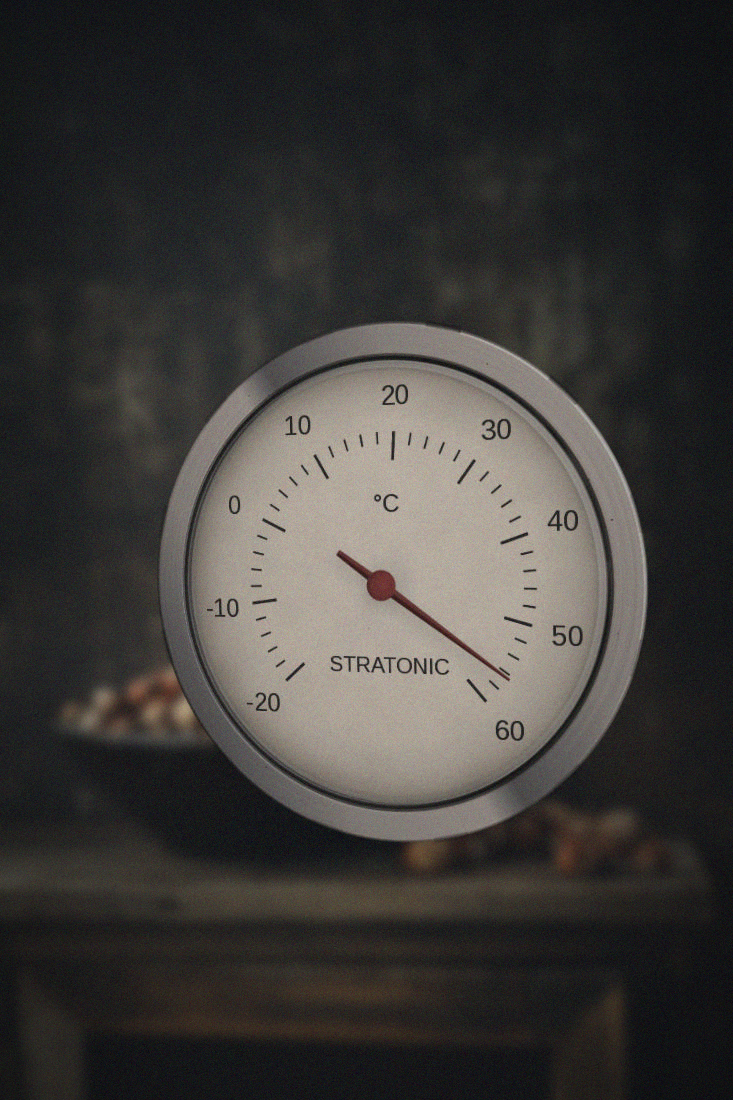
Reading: 56 °C
